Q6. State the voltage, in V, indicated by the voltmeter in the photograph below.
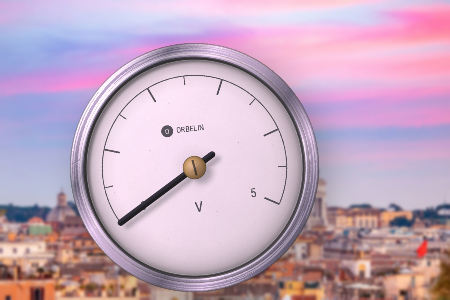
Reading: 0 V
